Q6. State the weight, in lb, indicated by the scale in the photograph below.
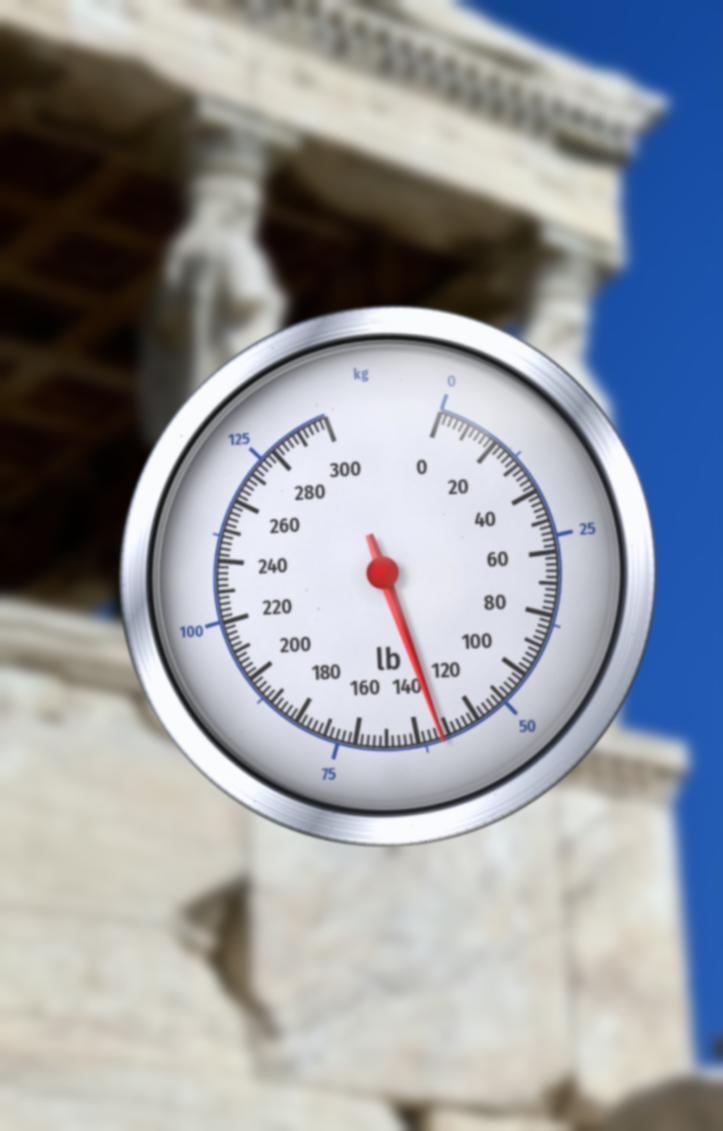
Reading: 132 lb
